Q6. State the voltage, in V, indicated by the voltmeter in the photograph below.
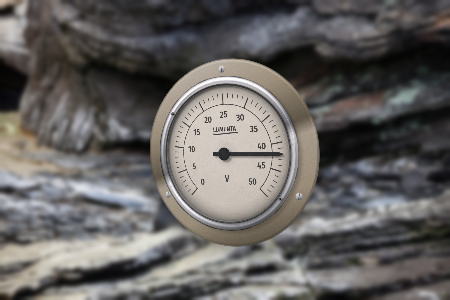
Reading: 42 V
